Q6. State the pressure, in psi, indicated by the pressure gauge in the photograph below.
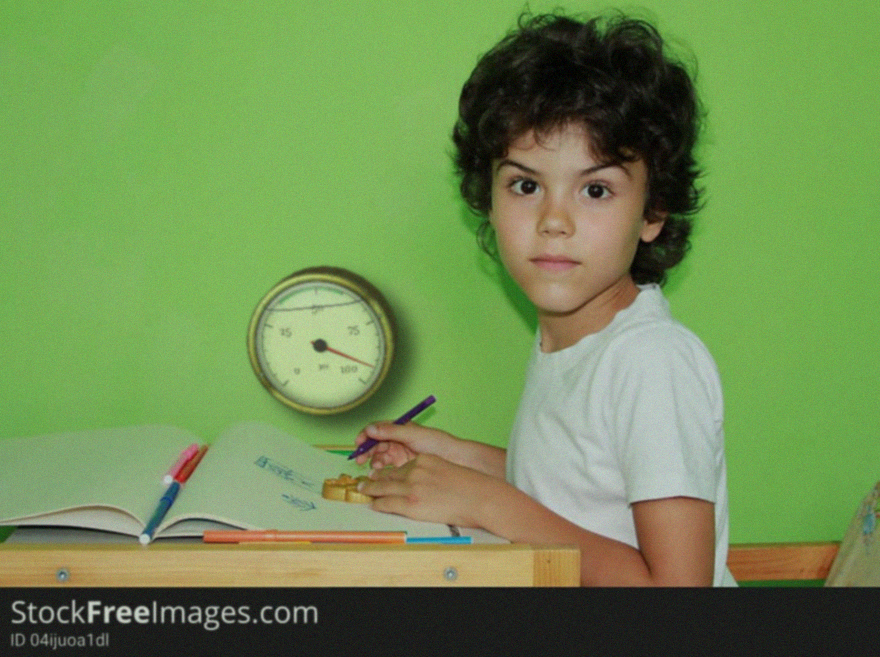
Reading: 92.5 psi
